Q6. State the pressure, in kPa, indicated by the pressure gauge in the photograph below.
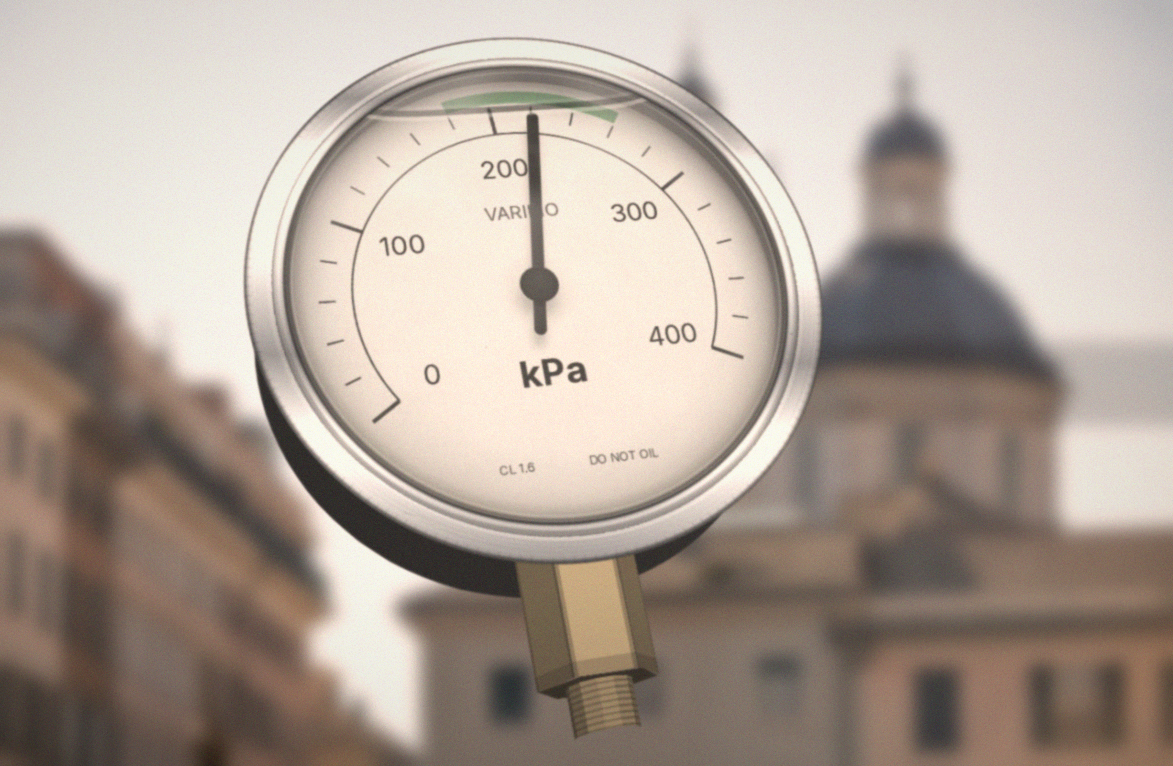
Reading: 220 kPa
